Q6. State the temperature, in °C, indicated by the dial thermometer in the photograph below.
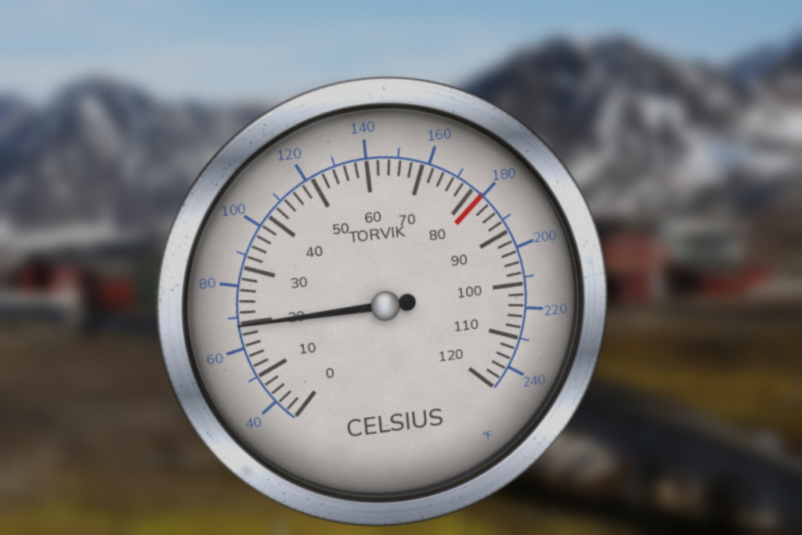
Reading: 20 °C
